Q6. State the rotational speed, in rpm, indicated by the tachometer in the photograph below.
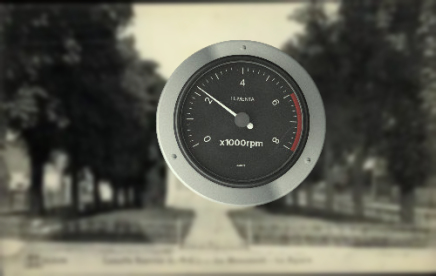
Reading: 2200 rpm
